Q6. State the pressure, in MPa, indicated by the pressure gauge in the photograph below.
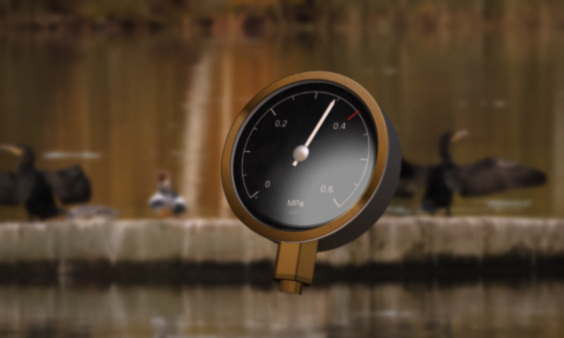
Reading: 0.35 MPa
